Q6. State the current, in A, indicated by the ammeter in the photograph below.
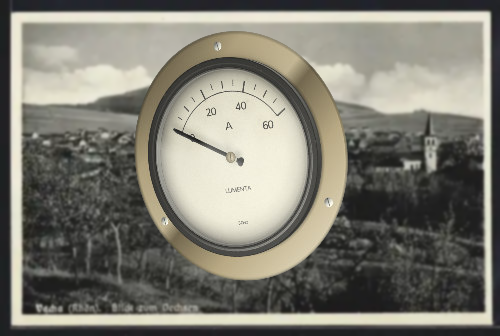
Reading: 0 A
